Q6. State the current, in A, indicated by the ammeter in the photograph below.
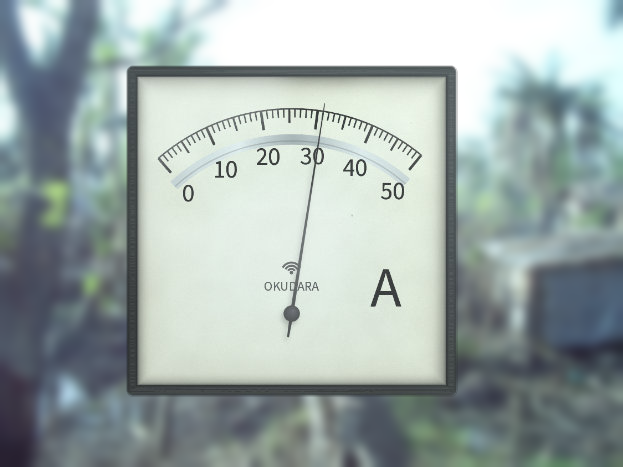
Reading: 31 A
